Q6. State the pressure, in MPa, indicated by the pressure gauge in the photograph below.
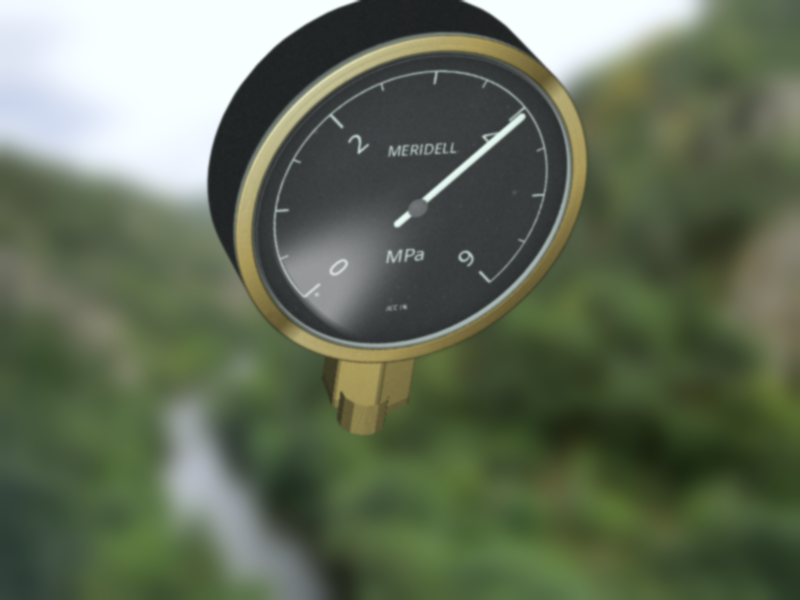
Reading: 4 MPa
